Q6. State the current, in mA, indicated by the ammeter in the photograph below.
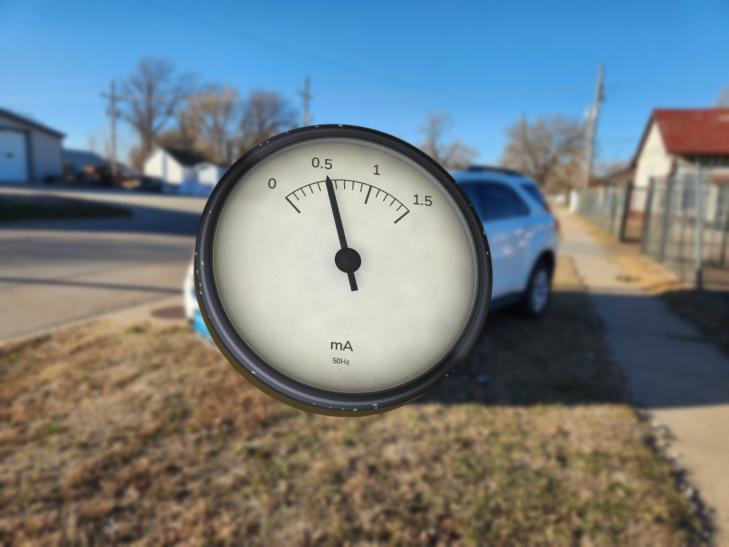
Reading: 0.5 mA
